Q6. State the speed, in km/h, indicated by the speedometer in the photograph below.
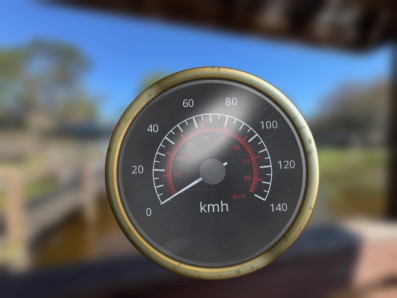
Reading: 0 km/h
